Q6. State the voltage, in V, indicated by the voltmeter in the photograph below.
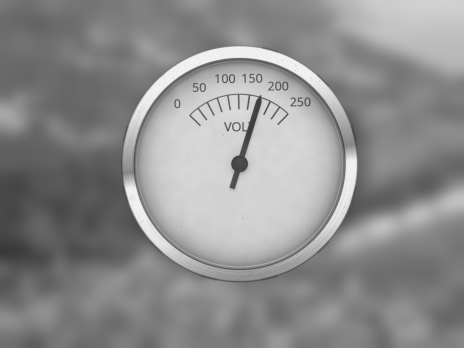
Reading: 175 V
